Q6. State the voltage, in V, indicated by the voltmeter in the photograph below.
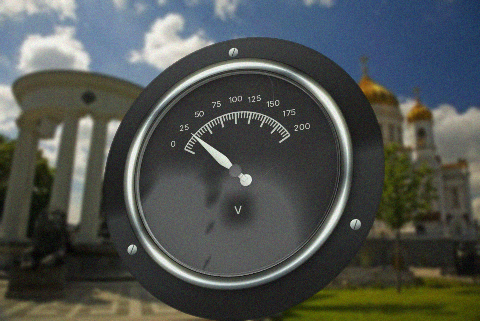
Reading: 25 V
